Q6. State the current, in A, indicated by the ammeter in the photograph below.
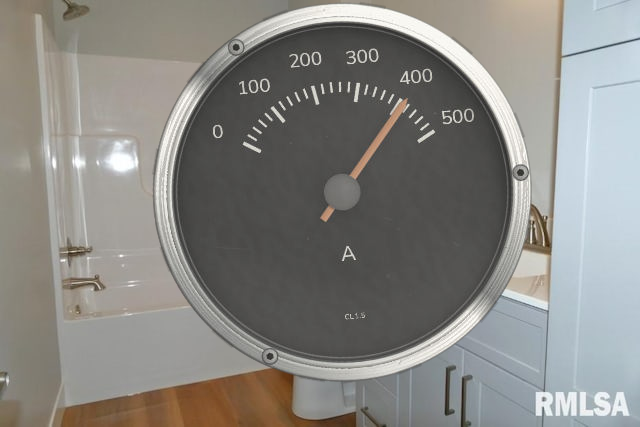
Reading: 410 A
